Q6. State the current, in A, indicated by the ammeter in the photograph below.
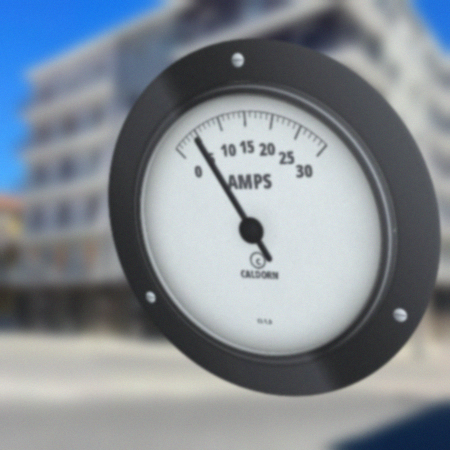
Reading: 5 A
